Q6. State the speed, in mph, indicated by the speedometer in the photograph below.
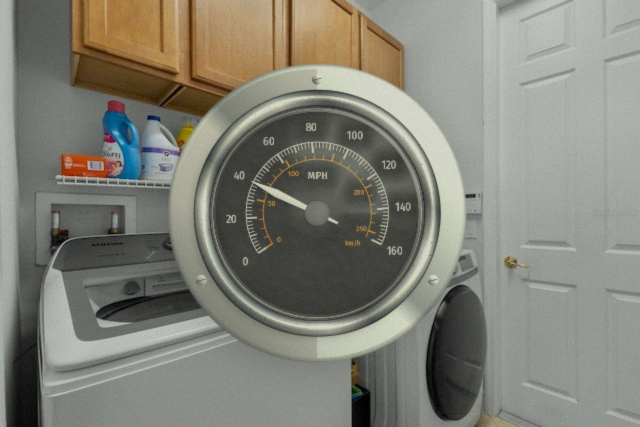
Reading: 40 mph
